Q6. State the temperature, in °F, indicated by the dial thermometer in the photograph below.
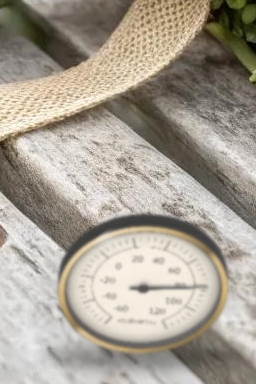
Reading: 80 °F
